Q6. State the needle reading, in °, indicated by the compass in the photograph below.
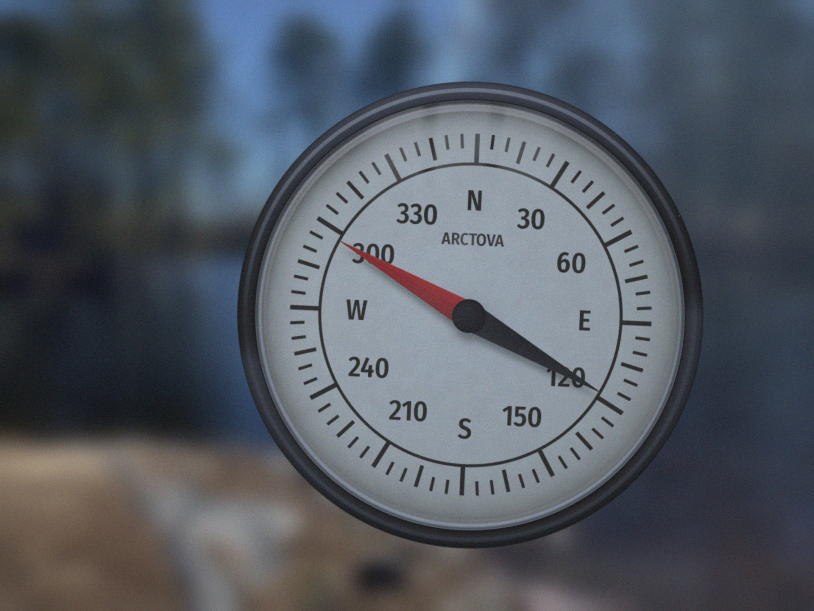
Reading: 297.5 °
